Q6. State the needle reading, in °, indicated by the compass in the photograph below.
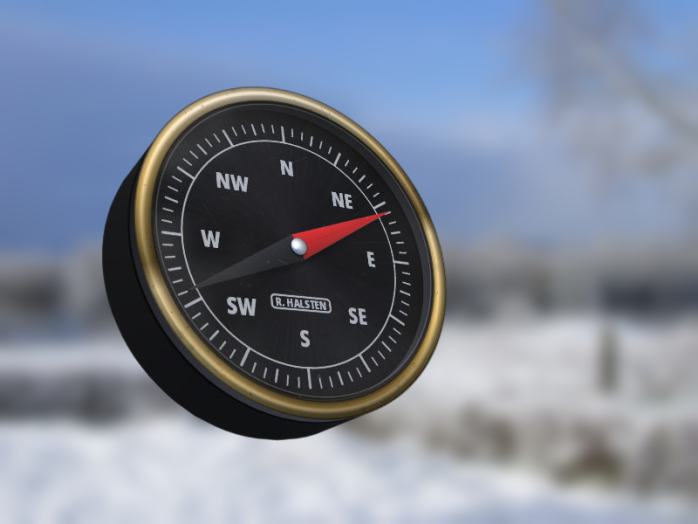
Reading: 65 °
